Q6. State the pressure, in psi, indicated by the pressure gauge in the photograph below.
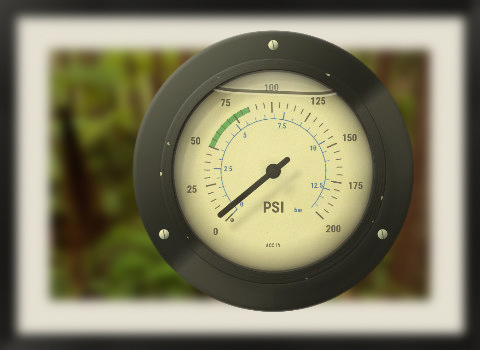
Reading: 5 psi
